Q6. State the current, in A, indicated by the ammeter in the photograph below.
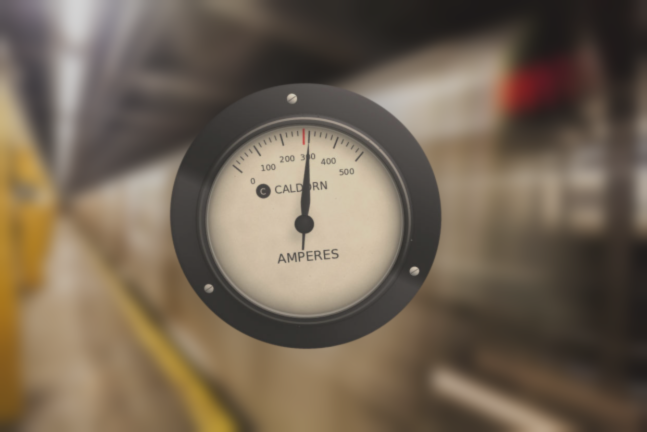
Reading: 300 A
